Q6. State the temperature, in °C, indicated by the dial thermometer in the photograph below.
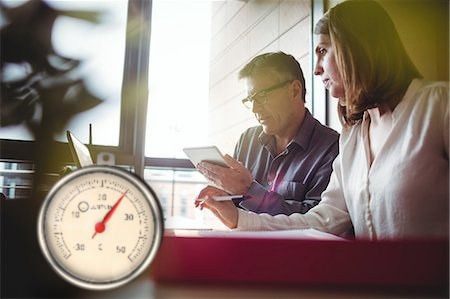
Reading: 20 °C
